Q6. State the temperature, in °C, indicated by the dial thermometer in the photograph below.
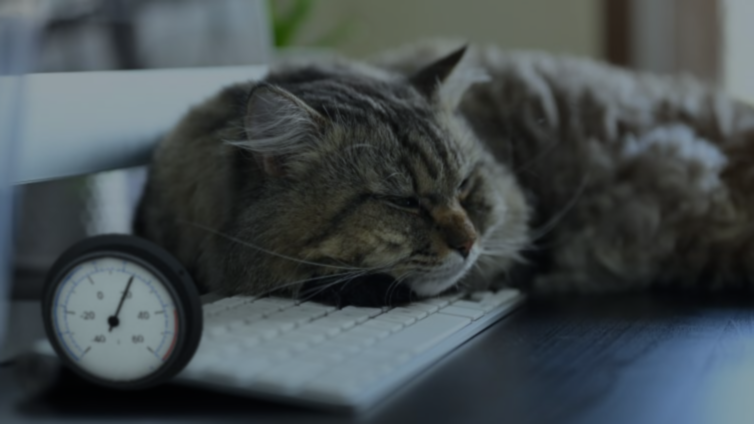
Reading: 20 °C
